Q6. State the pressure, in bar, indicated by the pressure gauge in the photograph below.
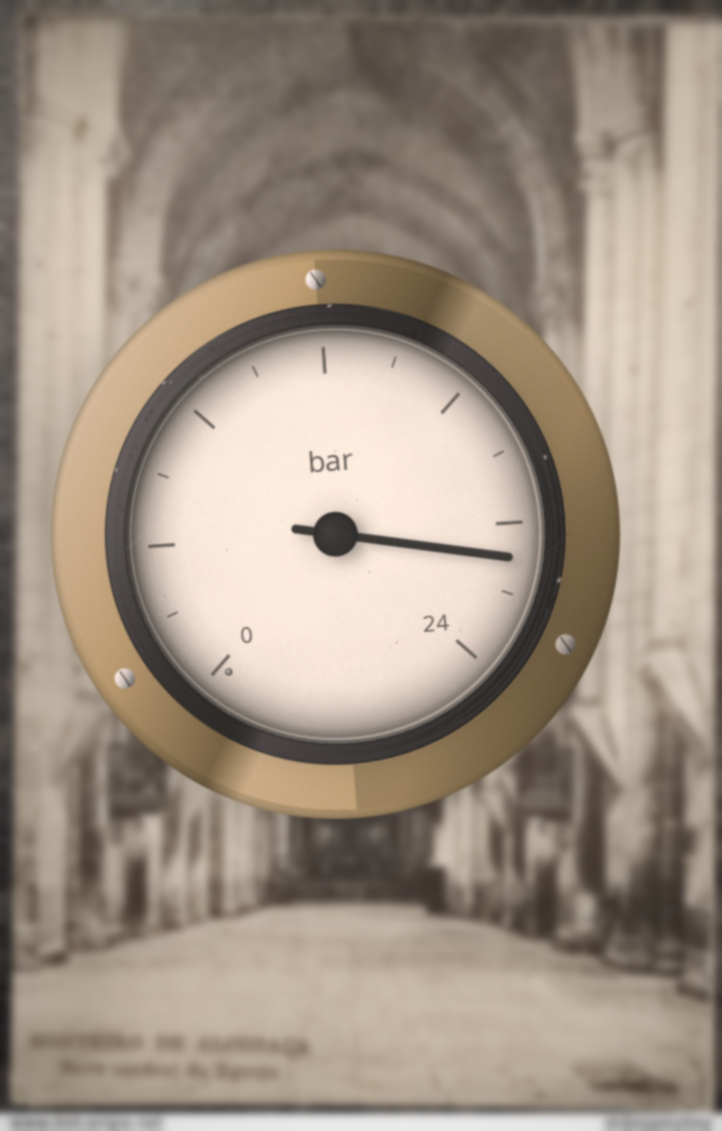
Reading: 21 bar
